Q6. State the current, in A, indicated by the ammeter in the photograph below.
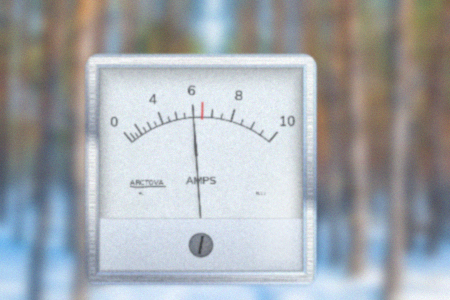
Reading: 6 A
